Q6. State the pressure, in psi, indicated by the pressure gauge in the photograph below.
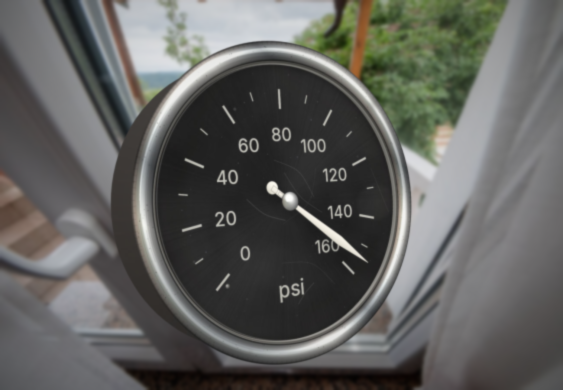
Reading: 155 psi
